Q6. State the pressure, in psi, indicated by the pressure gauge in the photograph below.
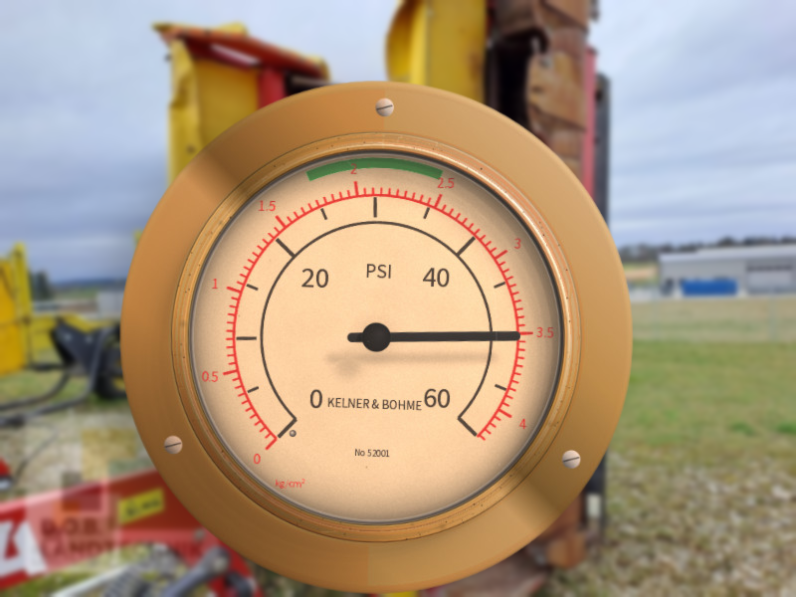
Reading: 50 psi
